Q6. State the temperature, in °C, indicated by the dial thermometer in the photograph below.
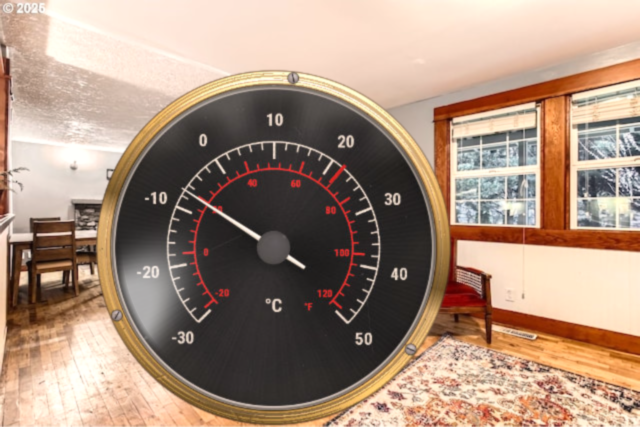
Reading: -7 °C
